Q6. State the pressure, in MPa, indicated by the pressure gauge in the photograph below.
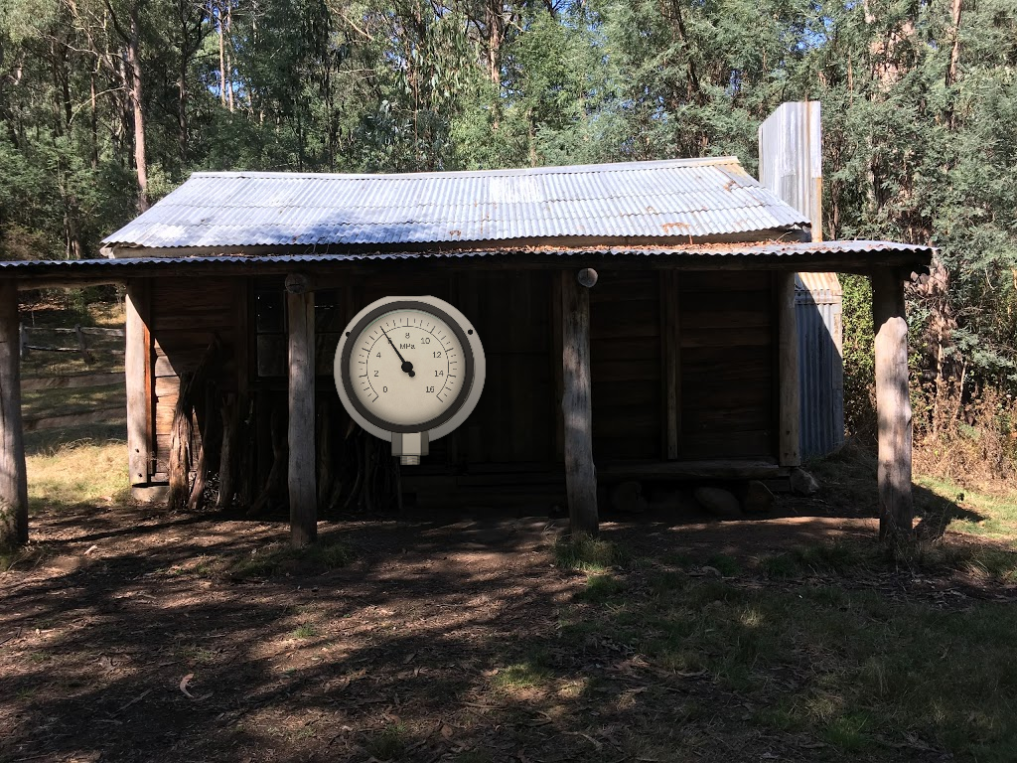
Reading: 6 MPa
